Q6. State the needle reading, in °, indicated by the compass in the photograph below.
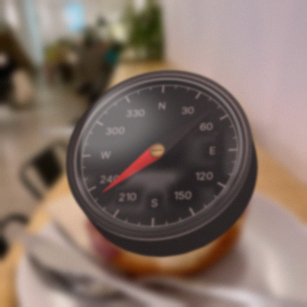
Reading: 230 °
